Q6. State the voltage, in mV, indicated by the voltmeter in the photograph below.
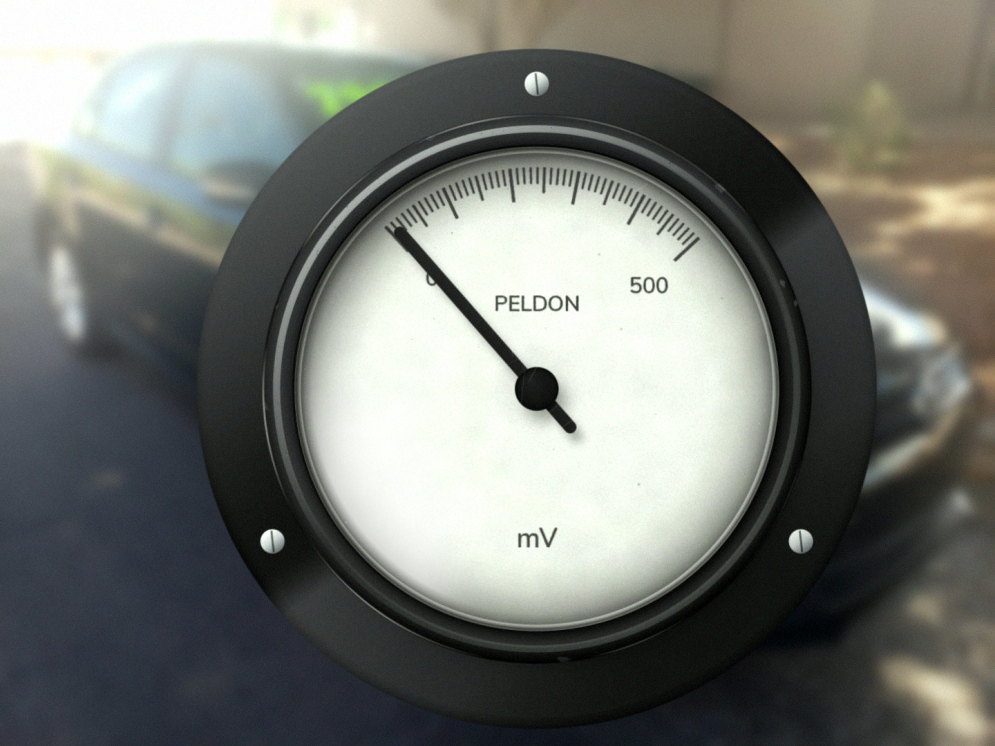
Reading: 10 mV
